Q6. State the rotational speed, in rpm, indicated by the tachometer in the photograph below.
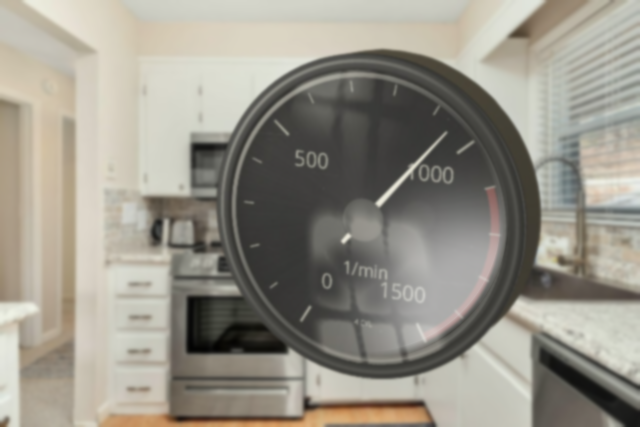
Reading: 950 rpm
